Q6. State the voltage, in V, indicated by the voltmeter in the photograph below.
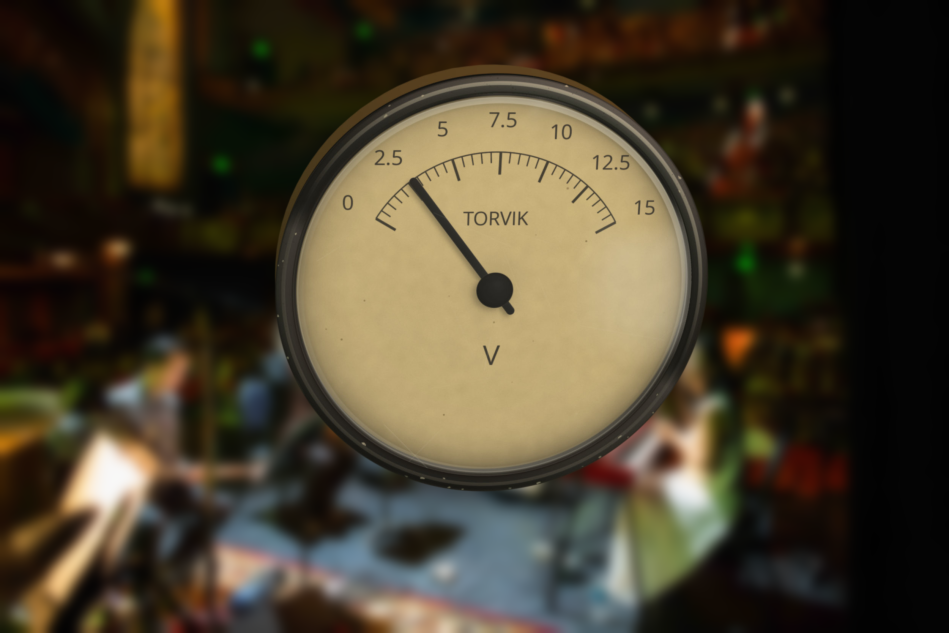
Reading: 2.75 V
